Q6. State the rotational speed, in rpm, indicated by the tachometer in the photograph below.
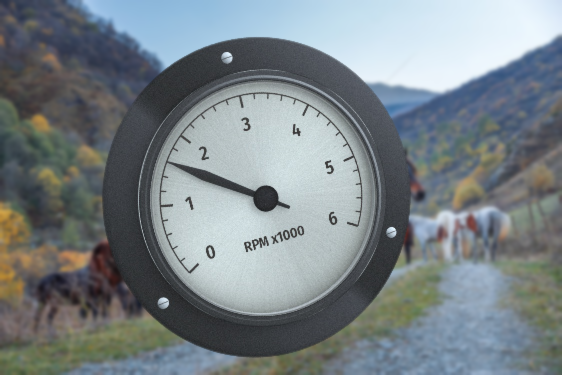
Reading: 1600 rpm
